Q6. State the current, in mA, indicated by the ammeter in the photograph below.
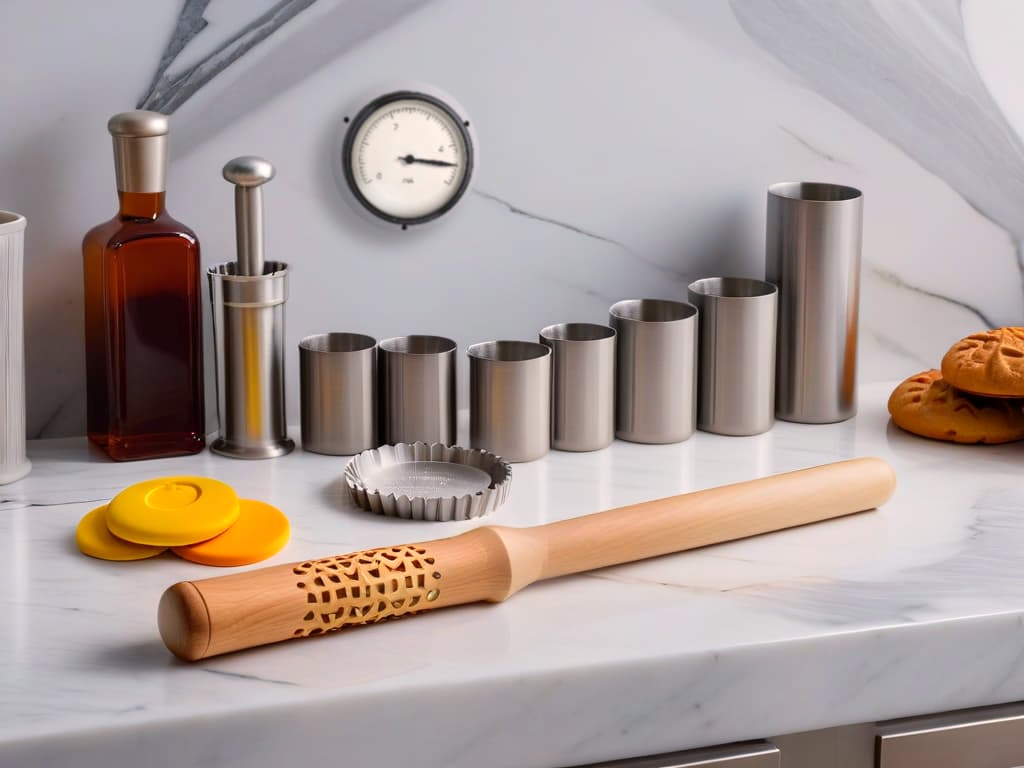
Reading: 4.5 mA
